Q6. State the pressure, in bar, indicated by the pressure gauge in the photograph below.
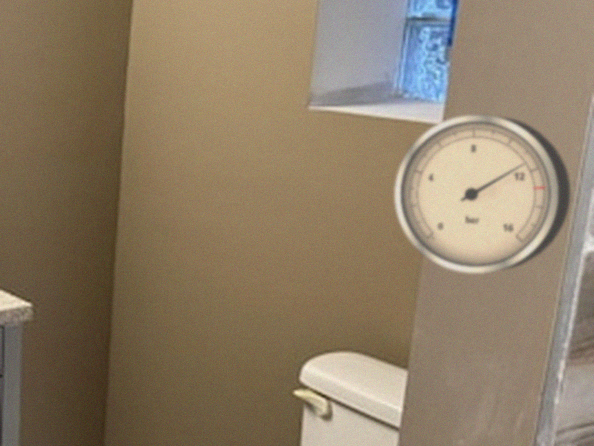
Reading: 11.5 bar
